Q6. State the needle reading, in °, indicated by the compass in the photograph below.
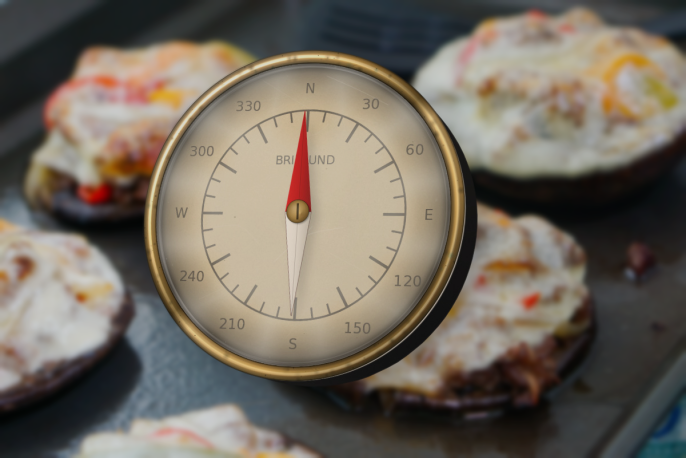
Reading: 0 °
